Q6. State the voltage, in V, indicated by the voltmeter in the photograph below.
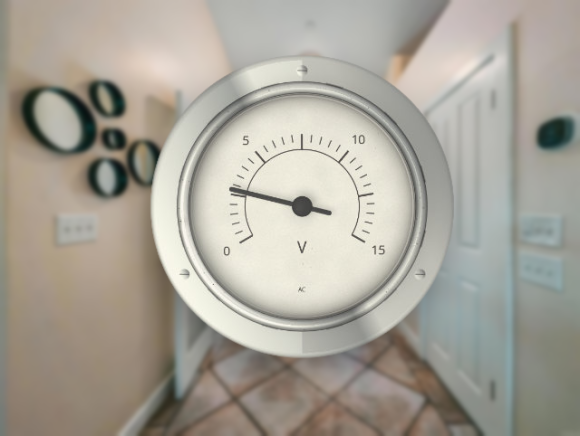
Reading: 2.75 V
